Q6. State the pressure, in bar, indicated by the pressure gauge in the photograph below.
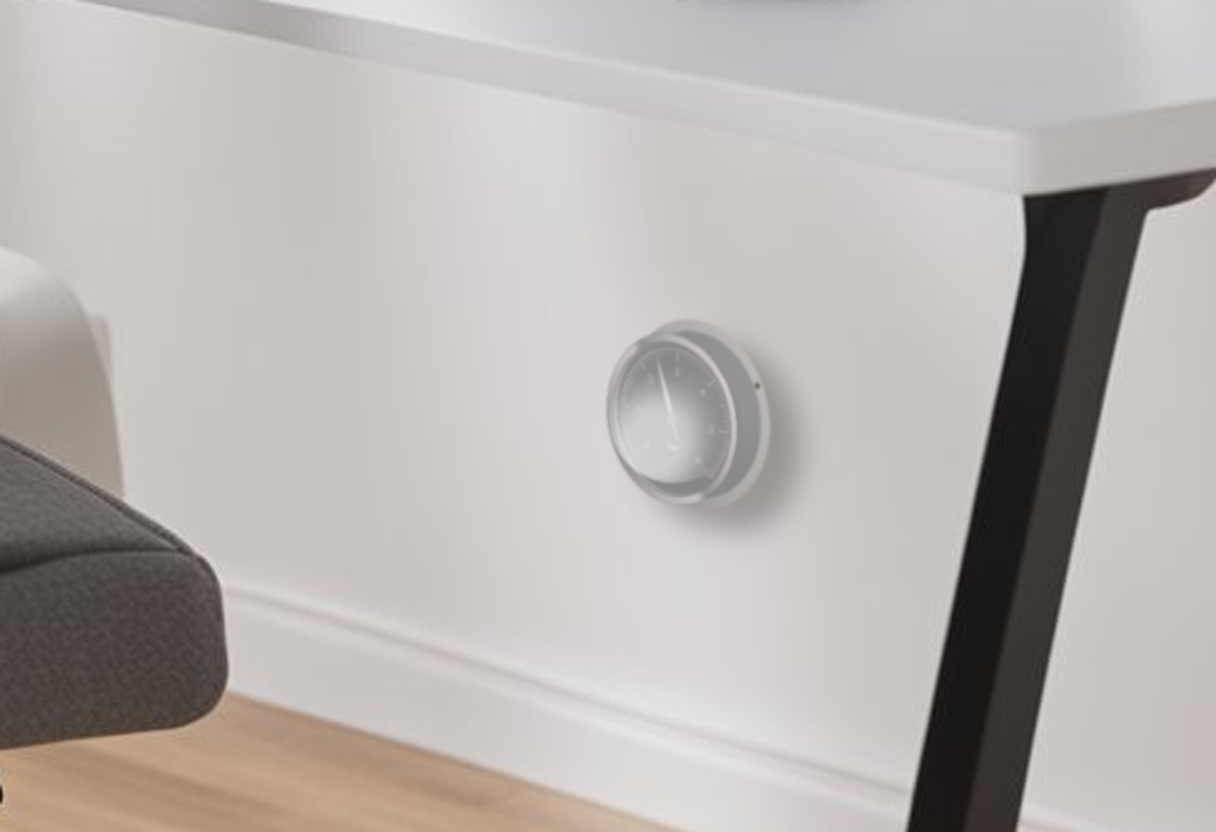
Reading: 2.5 bar
